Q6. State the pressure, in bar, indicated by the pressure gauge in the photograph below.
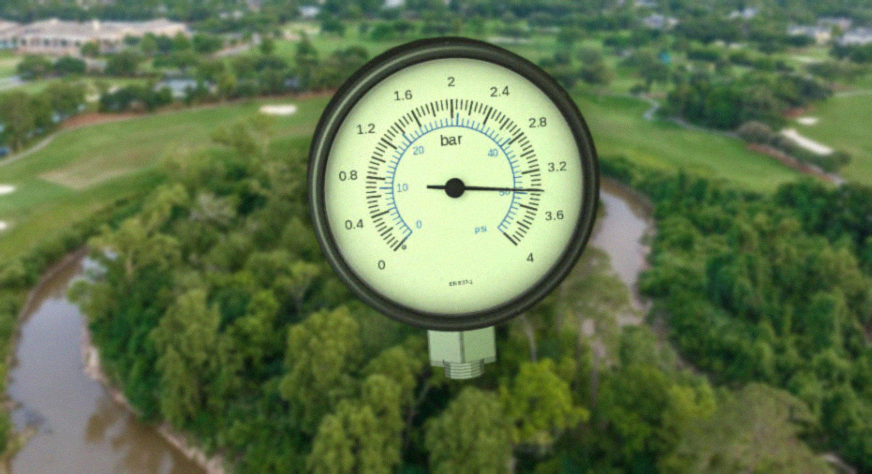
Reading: 3.4 bar
